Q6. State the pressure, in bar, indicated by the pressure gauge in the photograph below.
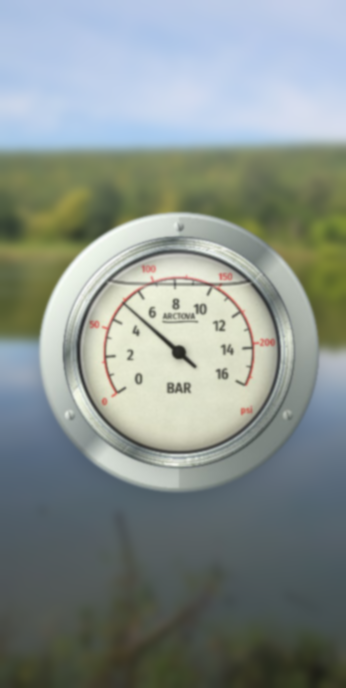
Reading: 5 bar
